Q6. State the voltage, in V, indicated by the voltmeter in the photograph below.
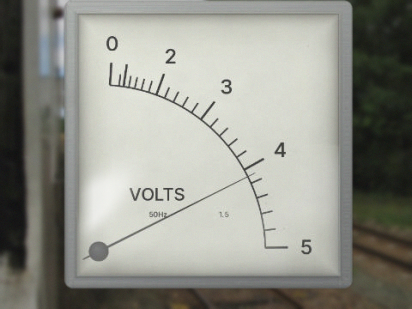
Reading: 4.1 V
